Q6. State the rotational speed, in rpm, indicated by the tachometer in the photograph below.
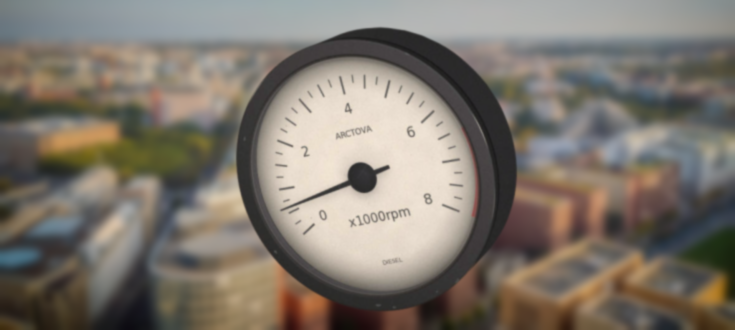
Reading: 625 rpm
